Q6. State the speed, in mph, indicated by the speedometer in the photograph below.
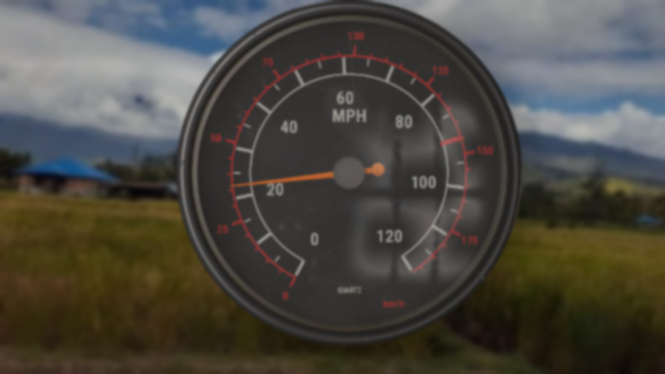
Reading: 22.5 mph
